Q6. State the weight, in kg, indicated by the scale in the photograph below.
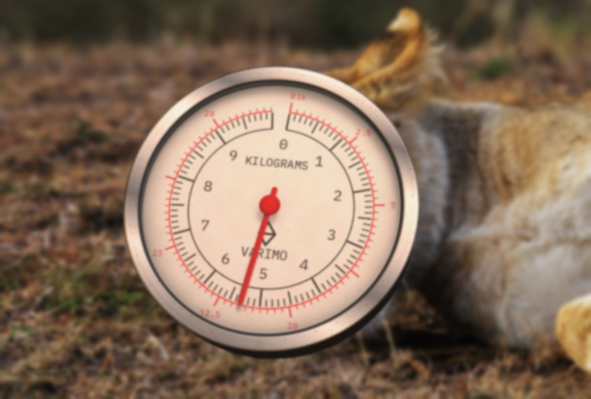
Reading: 5.3 kg
